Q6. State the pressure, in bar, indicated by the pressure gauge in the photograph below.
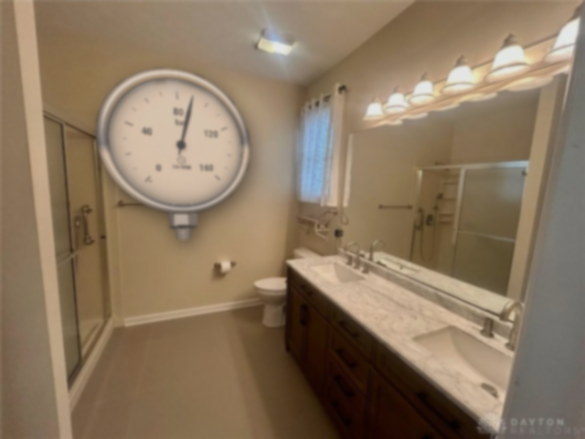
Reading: 90 bar
